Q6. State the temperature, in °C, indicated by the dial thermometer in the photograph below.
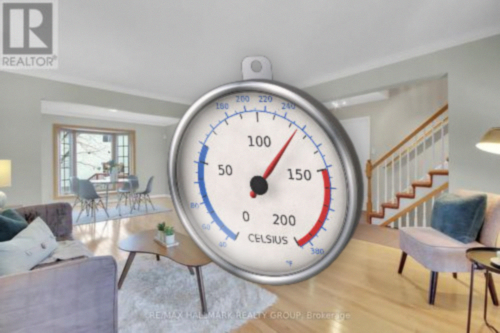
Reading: 125 °C
